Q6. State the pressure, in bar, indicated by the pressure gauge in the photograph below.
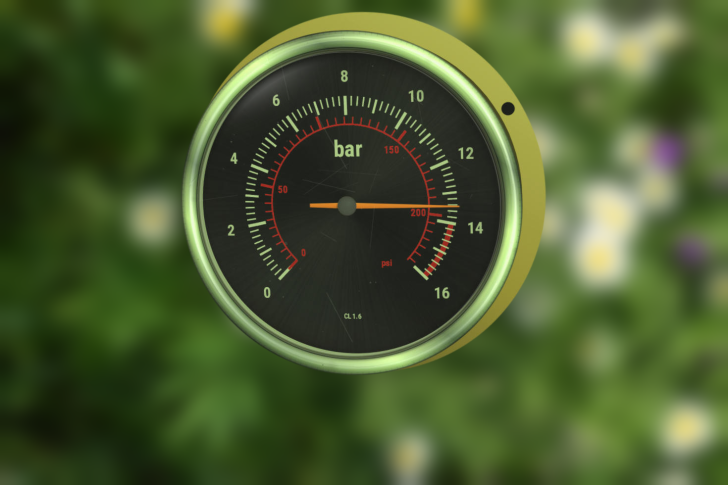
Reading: 13.4 bar
